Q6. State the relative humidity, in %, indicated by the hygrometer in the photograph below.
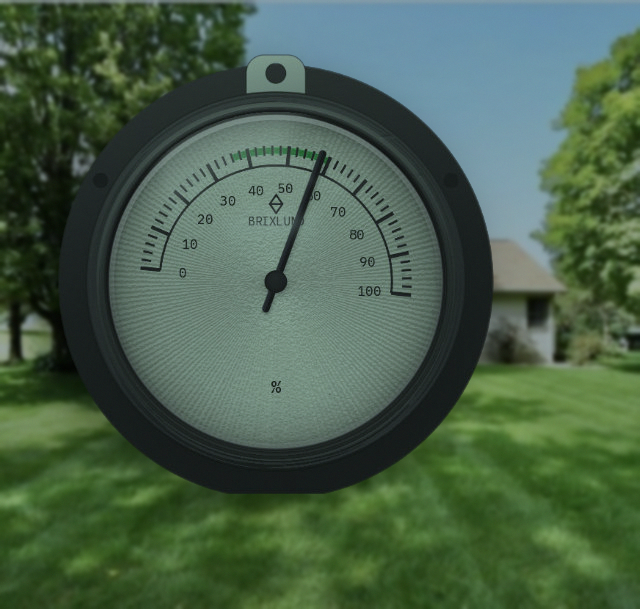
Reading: 58 %
